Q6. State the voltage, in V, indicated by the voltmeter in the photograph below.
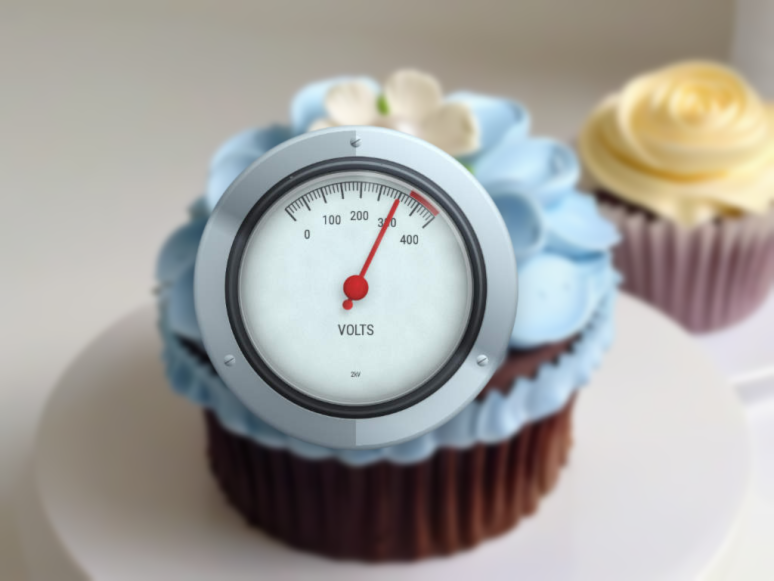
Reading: 300 V
